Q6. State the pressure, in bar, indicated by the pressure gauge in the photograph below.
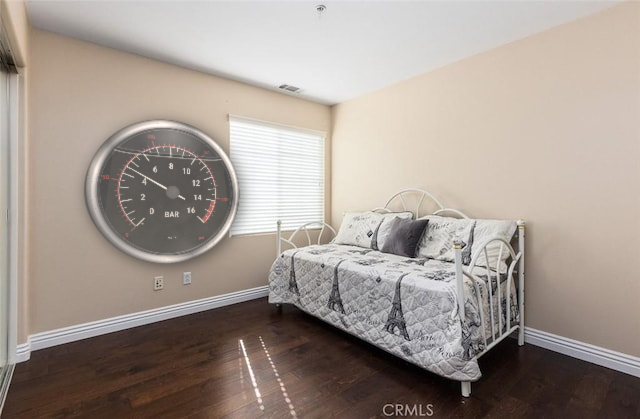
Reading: 4.5 bar
